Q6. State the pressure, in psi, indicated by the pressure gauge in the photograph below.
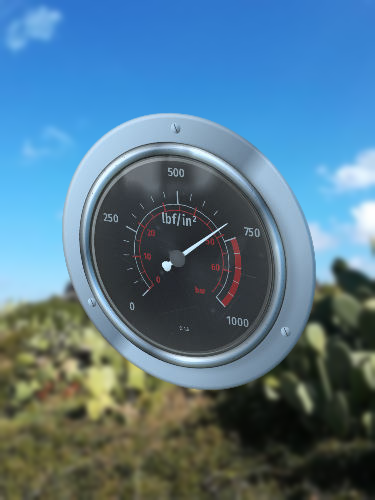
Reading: 700 psi
